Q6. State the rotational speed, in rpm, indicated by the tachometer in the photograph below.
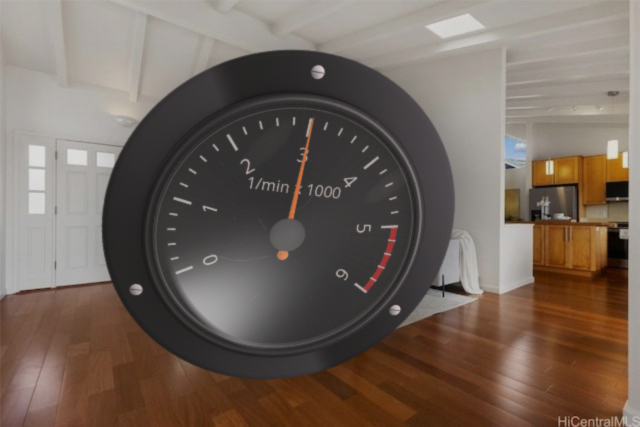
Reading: 3000 rpm
